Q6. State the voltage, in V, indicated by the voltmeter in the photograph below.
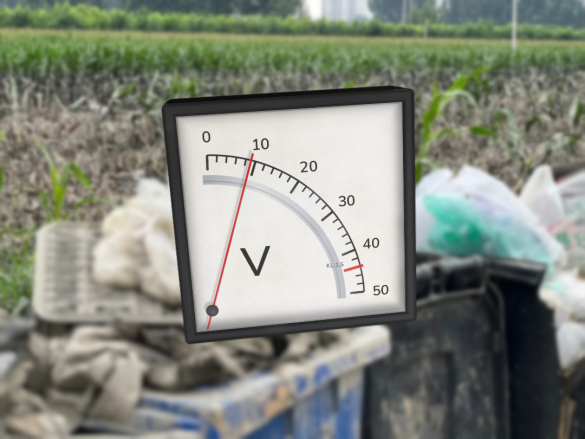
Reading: 9 V
